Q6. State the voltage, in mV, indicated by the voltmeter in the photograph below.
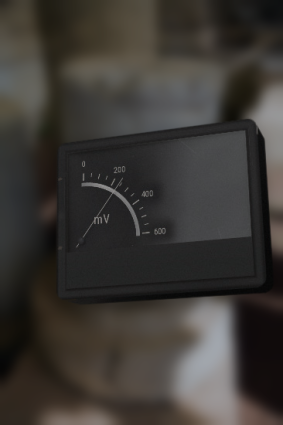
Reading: 250 mV
